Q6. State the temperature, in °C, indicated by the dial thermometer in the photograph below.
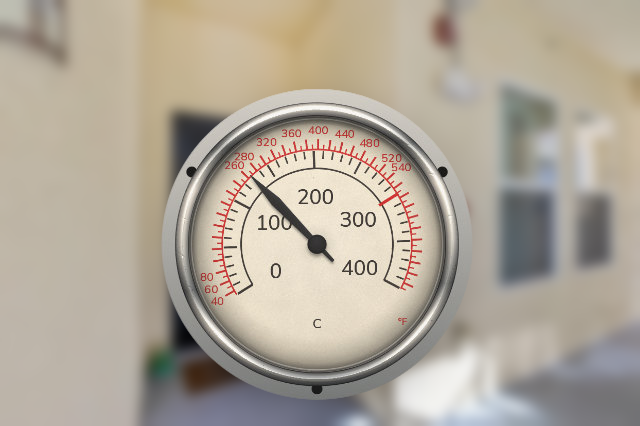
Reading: 130 °C
